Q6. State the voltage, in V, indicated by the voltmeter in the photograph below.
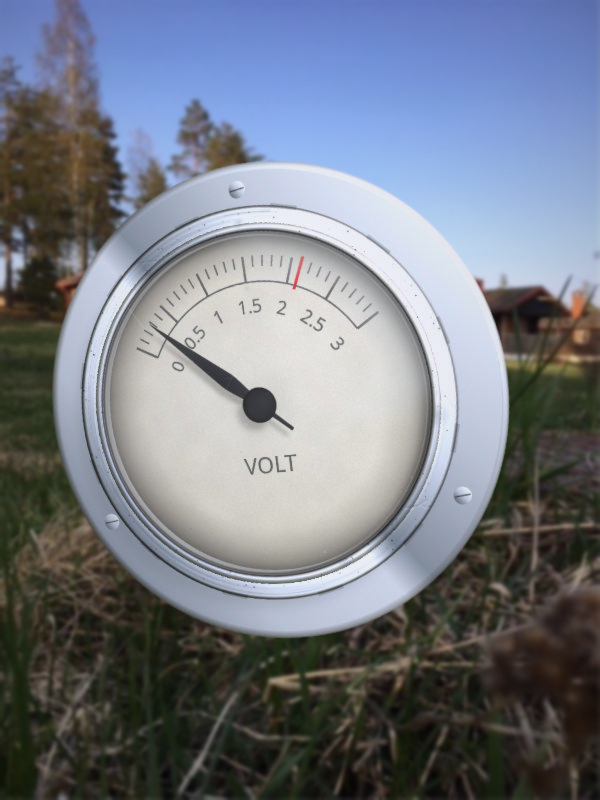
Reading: 0.3 V
